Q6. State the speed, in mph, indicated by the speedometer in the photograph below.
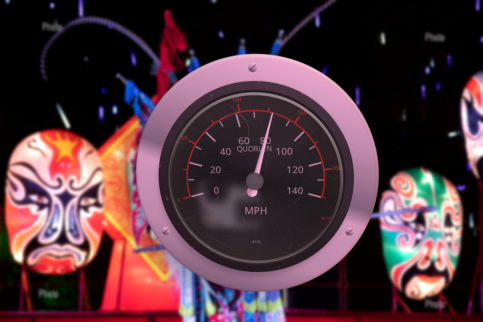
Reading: 80 mph
